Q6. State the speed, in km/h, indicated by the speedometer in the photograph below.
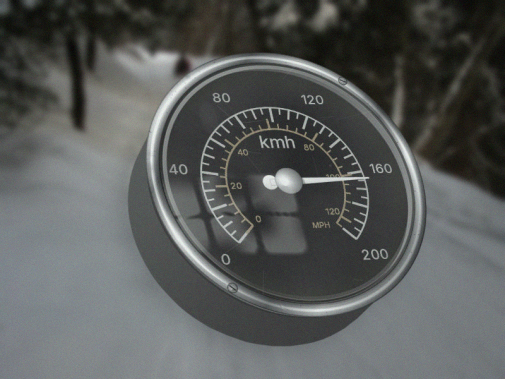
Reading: 165 km/h
